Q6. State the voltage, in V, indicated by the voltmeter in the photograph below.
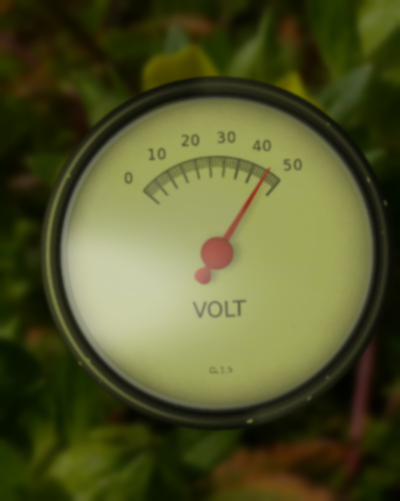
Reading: 45 V
